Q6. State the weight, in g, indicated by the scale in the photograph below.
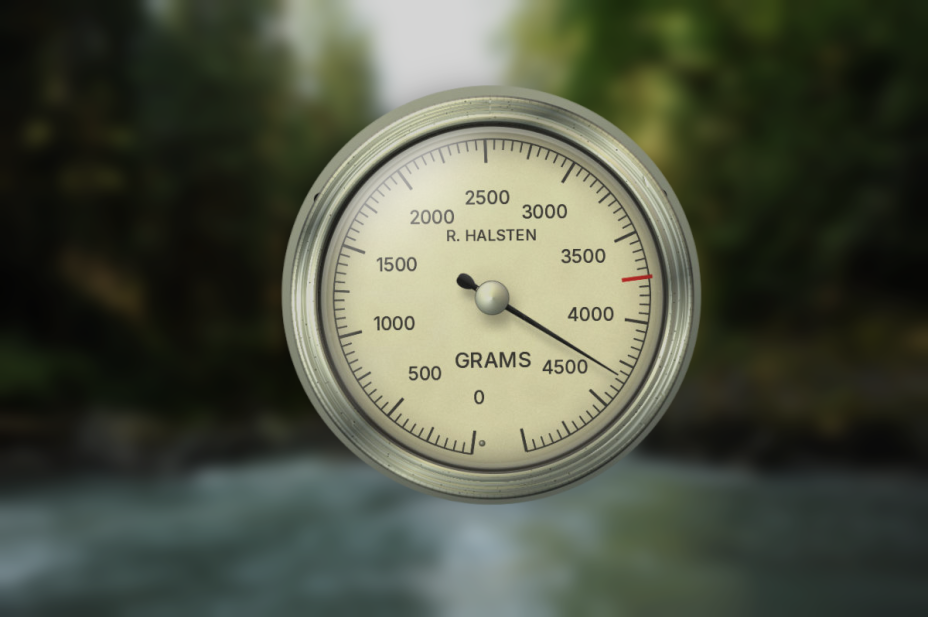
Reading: 4325 g
